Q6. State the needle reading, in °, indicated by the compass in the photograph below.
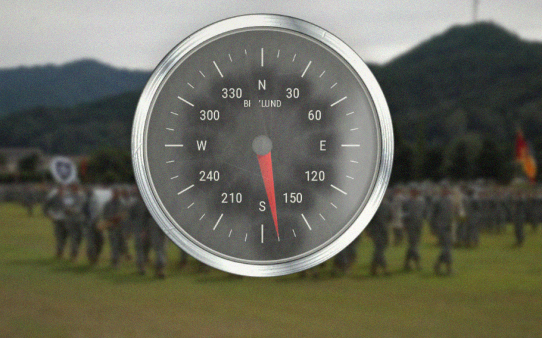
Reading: 170 °
